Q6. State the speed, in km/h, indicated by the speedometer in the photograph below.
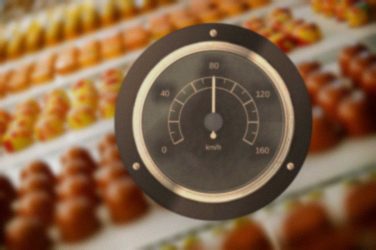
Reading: 80 km/h
